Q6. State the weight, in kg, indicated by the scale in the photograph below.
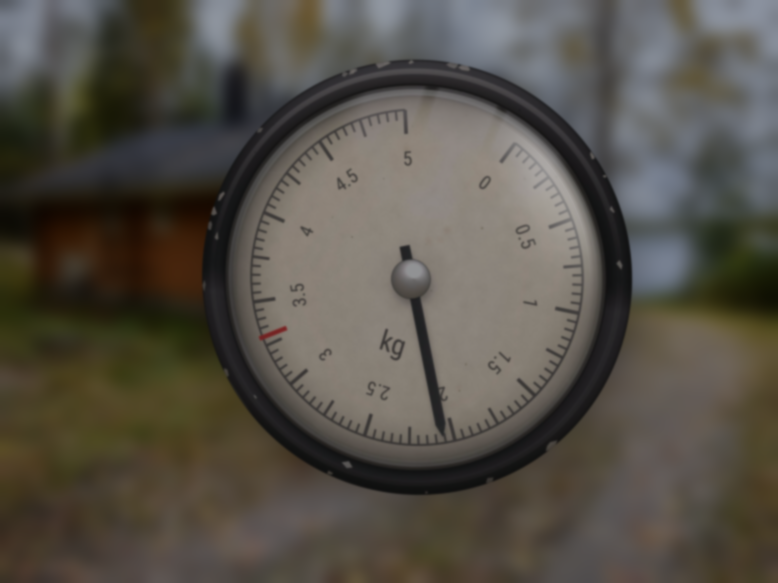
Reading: 2.05 kg
